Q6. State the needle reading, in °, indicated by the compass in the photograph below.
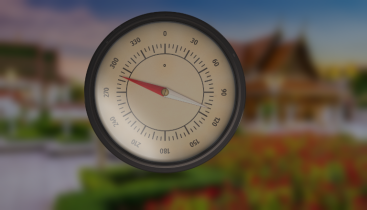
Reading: 290 °
